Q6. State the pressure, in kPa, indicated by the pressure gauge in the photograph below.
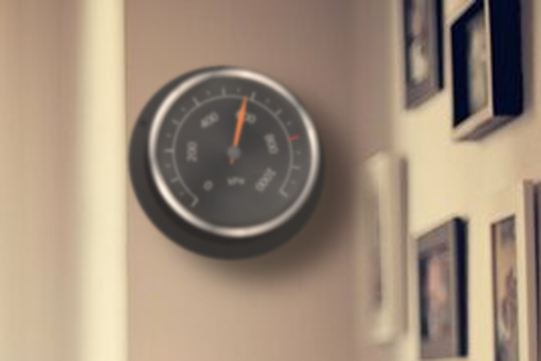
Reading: 575 kPa
